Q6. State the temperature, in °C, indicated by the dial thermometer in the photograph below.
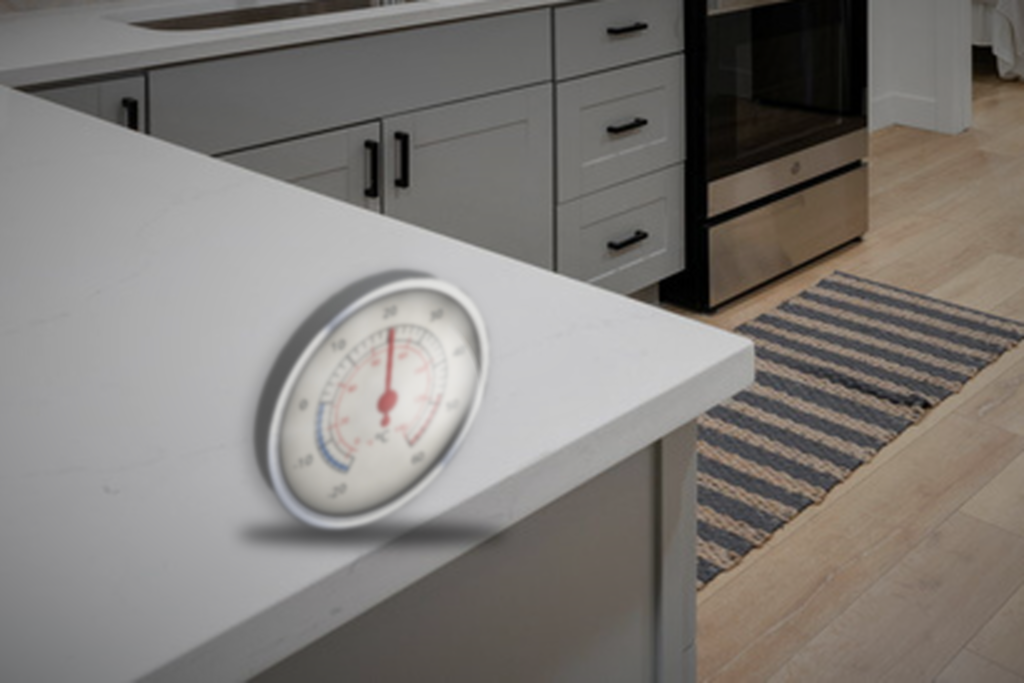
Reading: 20 °C
